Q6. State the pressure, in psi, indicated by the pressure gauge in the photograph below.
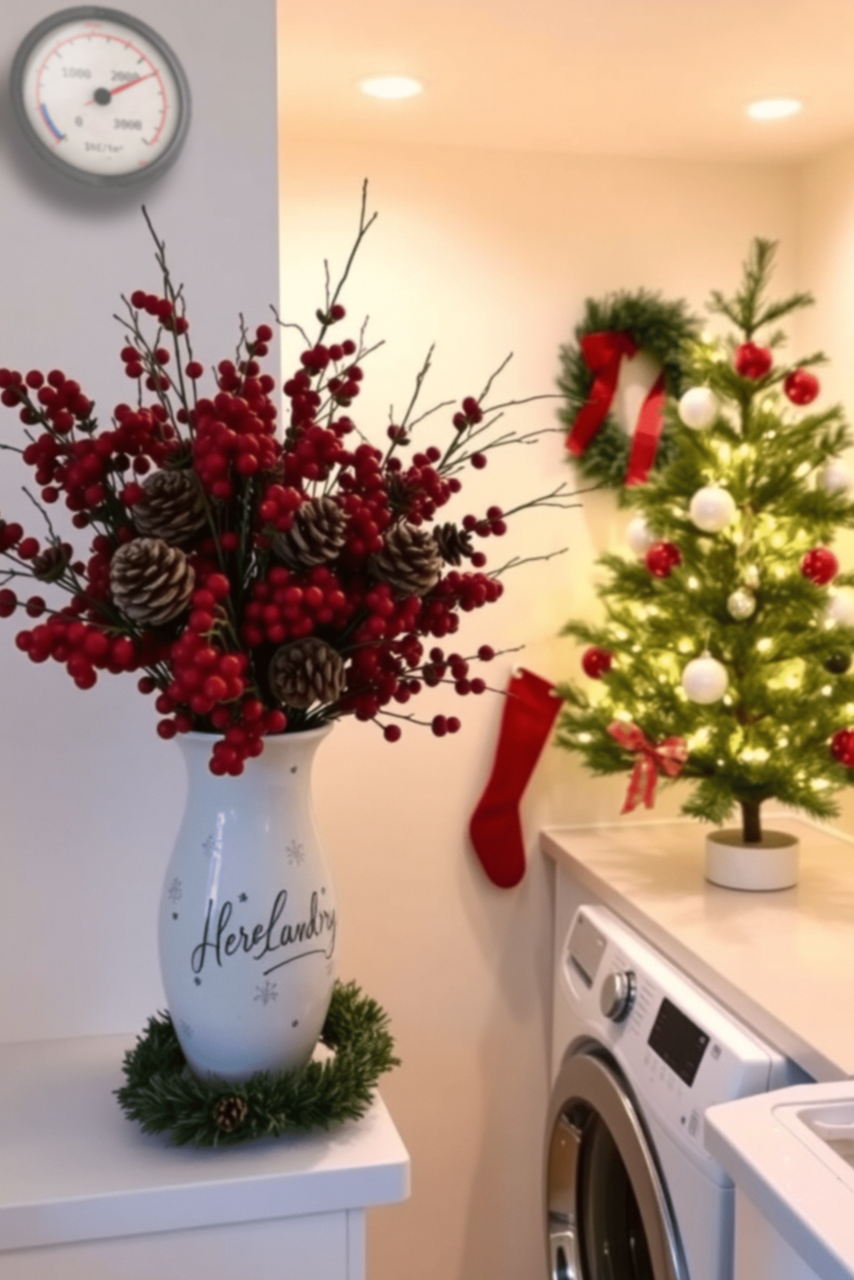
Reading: 2200 psi
